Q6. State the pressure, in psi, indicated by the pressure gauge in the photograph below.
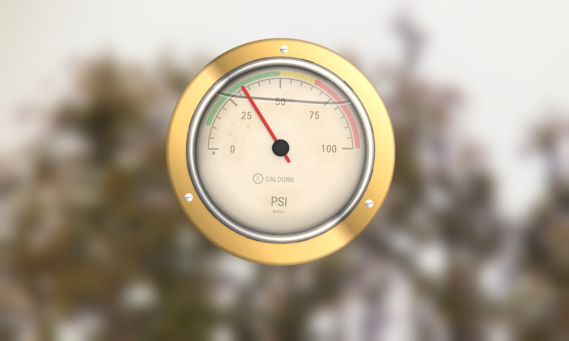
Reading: 32.5 psi
